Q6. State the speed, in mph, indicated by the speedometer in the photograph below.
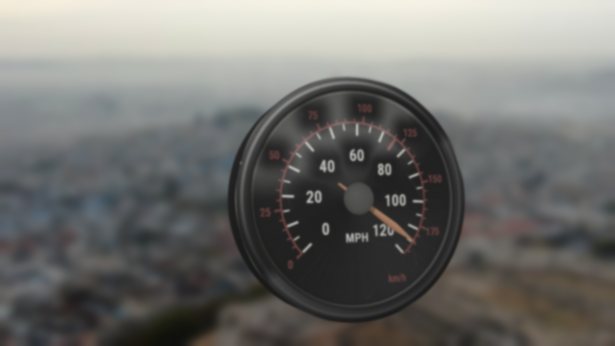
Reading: 115 mph
